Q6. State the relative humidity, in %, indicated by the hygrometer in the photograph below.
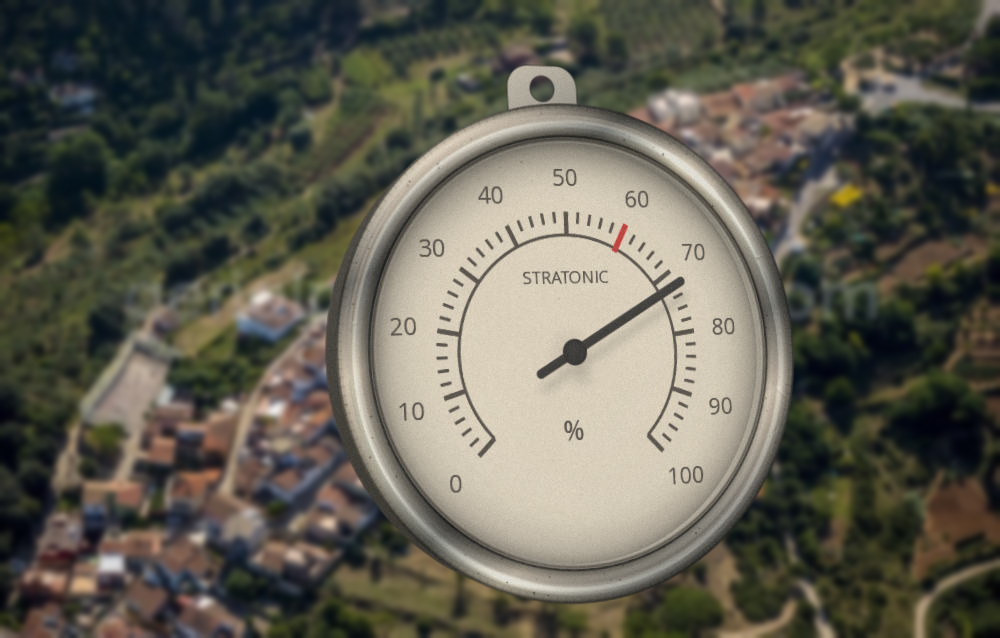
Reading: 72 %
